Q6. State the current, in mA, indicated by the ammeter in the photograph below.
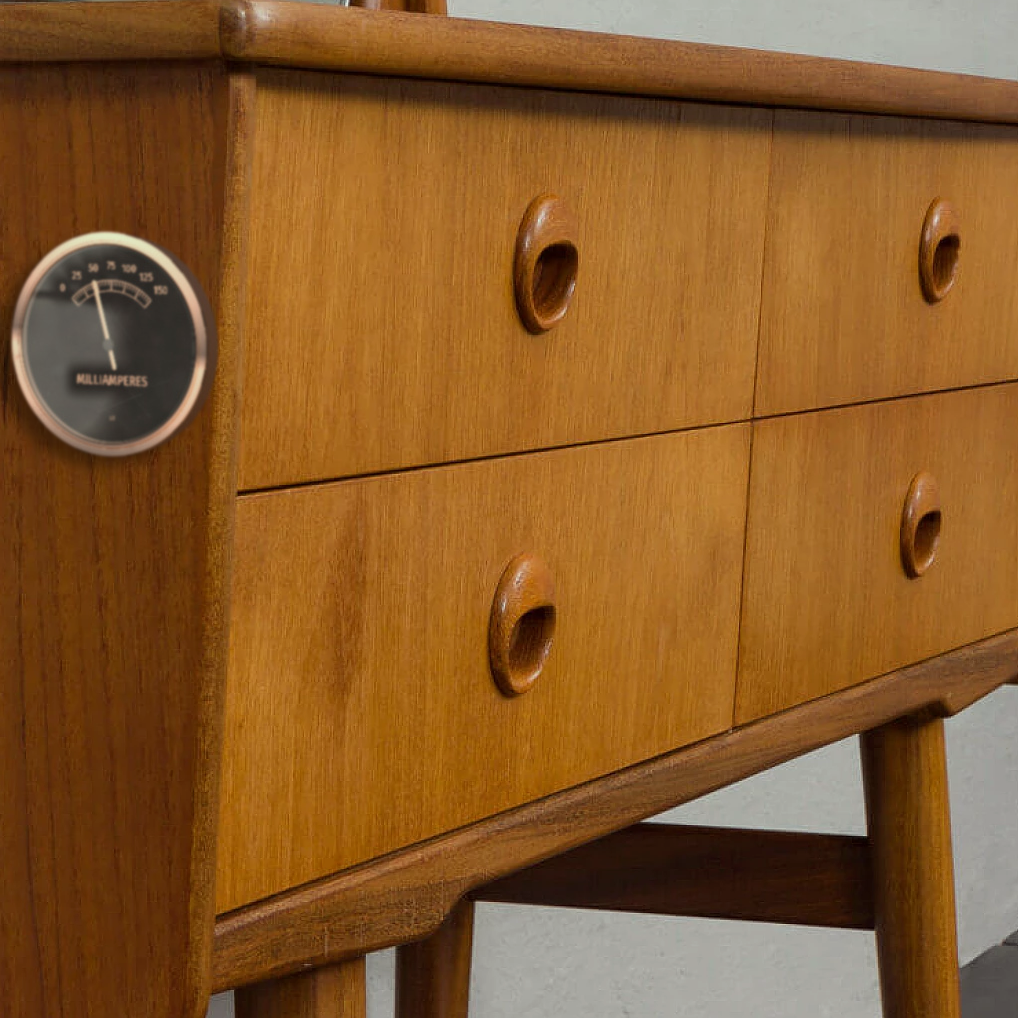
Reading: 50 mA
